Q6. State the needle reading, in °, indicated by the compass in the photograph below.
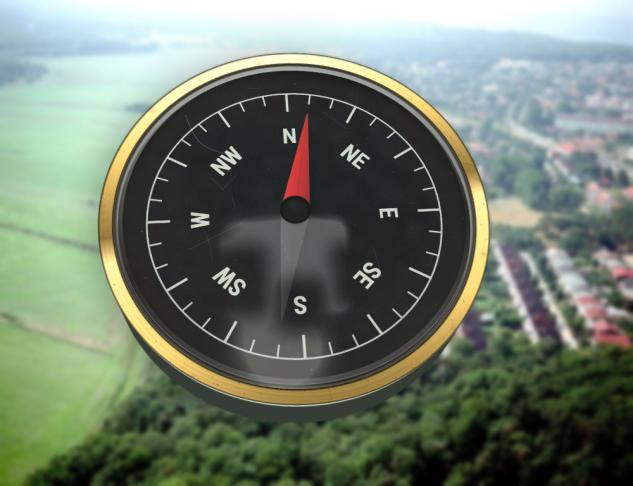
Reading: 10 °
